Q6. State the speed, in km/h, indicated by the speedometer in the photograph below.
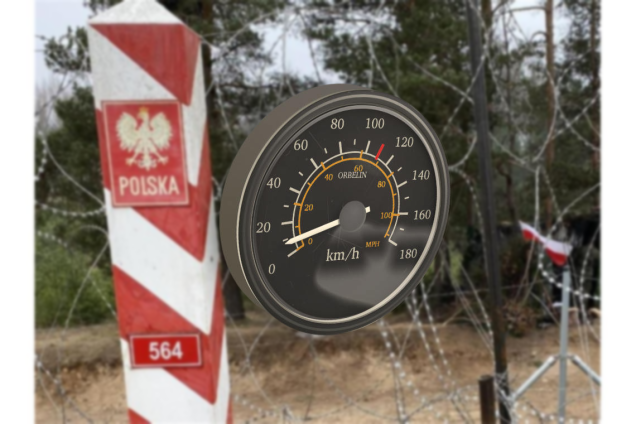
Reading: 10 km/h
